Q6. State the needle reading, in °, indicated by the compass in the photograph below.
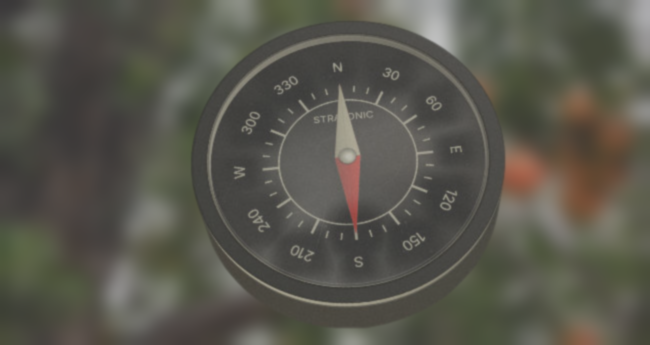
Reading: 180 °
